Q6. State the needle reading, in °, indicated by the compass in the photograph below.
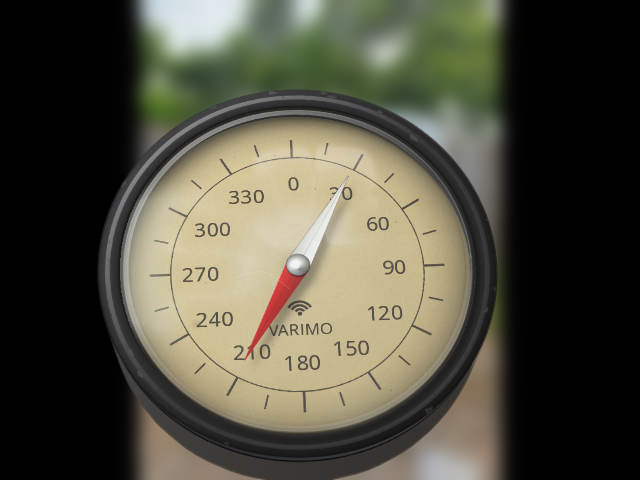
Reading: 210 °
